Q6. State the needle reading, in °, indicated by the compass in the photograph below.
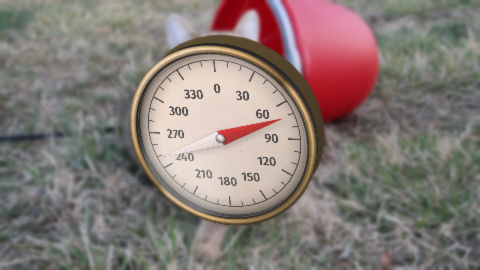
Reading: 70 °
